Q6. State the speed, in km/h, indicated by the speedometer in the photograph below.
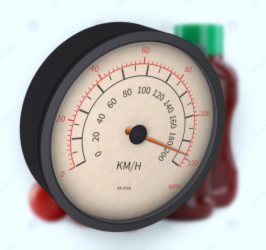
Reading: 190 km/h
